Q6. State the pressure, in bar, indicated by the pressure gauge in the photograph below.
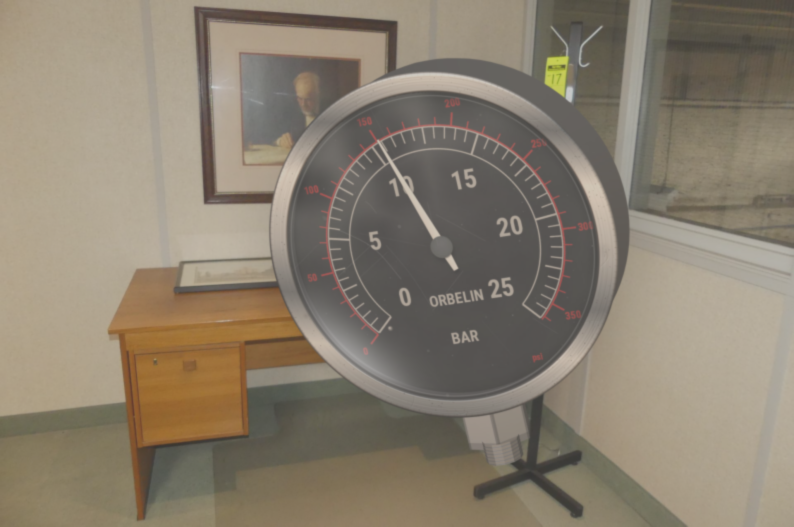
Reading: 10.5 bar
